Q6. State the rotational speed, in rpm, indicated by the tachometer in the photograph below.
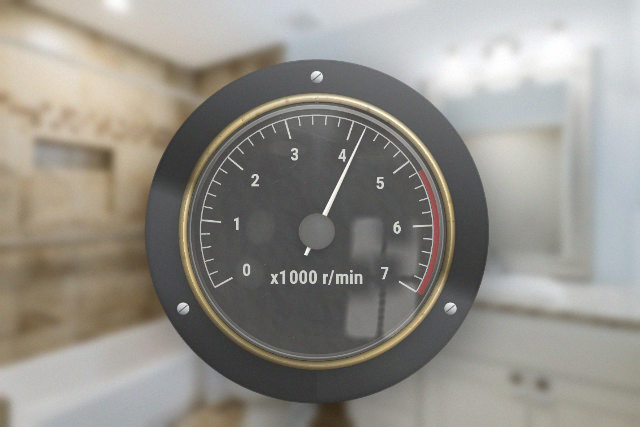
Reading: 4200 rpm
